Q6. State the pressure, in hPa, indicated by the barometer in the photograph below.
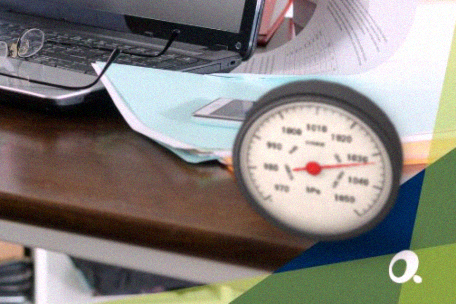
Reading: 1032 hPa
